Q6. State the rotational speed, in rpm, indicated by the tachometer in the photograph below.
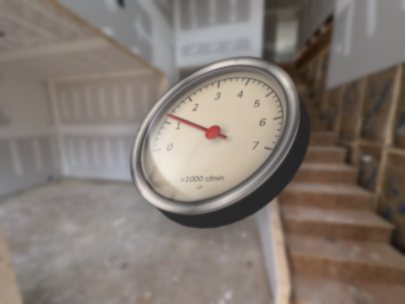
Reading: 1200 rpm
